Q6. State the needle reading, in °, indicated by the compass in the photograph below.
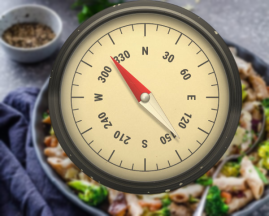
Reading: 320 °
